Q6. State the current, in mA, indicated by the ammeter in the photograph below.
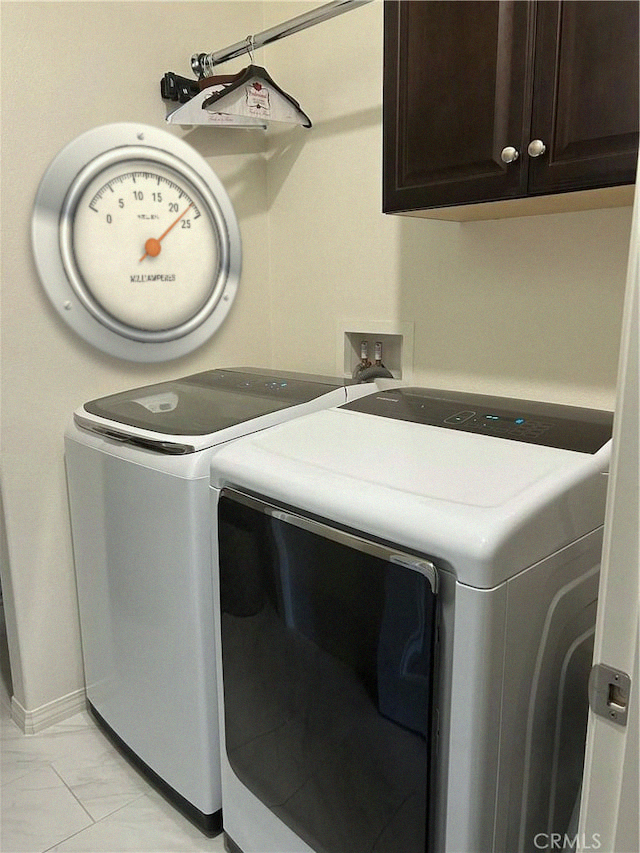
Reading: 22.5 mA
